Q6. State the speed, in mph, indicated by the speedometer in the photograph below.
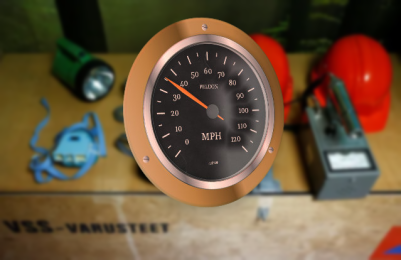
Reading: 35 mph
